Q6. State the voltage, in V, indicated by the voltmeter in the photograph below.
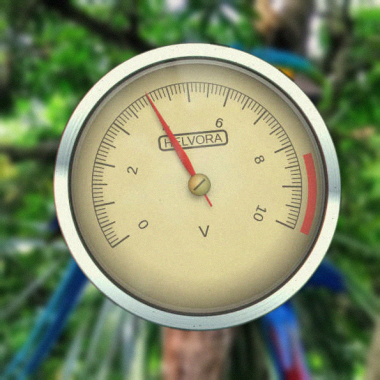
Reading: 4 V
